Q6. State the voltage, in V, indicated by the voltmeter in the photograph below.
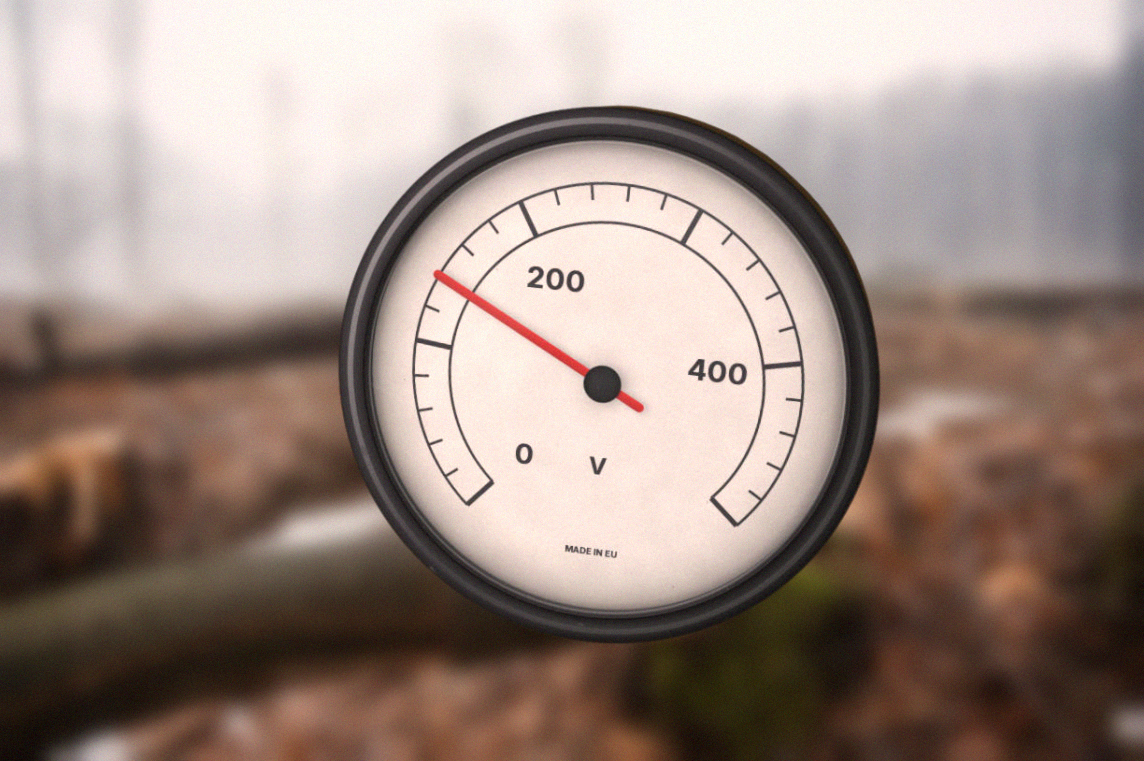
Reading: 140 V
